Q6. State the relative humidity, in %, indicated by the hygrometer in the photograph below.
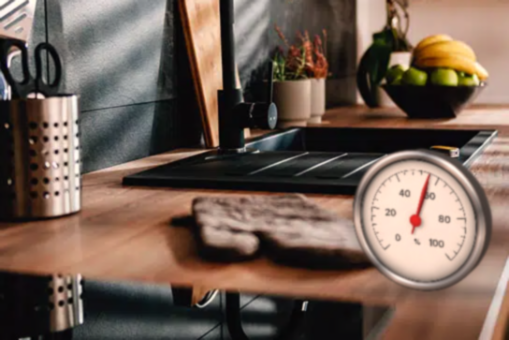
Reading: 56 %
